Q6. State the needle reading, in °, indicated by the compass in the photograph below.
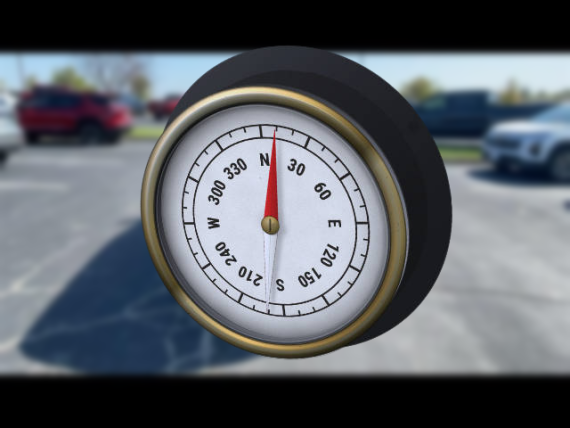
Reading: 10 °
